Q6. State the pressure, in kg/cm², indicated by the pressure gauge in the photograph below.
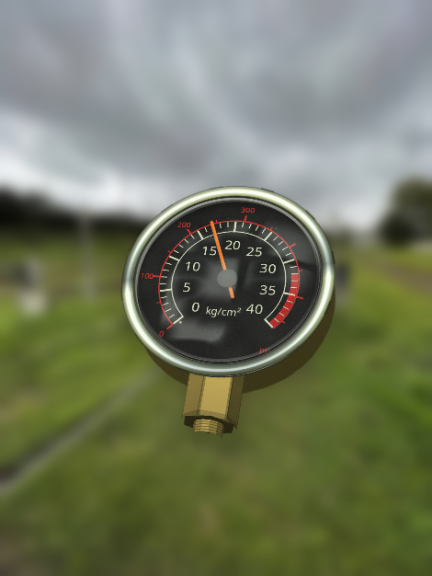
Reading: 17 kg/cm²
